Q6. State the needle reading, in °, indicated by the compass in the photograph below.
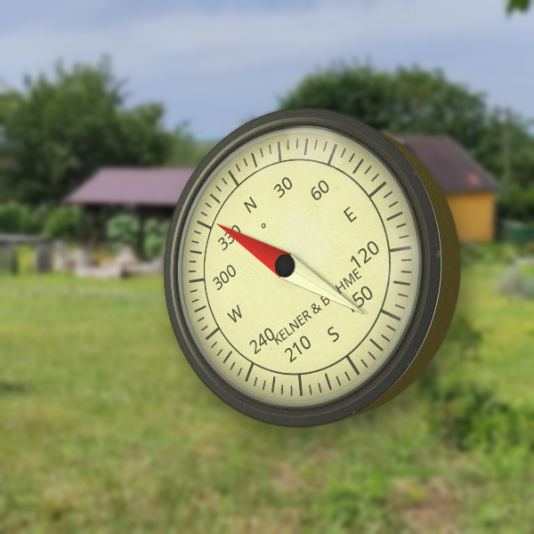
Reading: 335 °
